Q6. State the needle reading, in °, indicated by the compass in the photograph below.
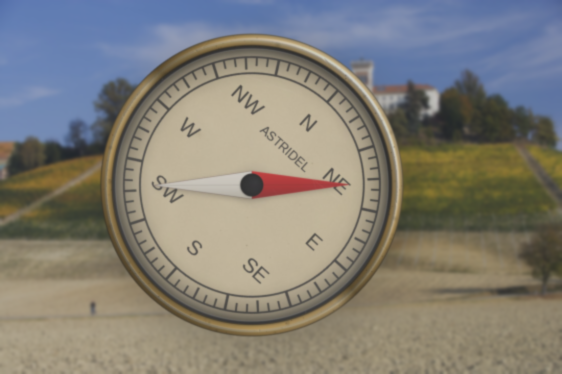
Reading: 47.5 °
